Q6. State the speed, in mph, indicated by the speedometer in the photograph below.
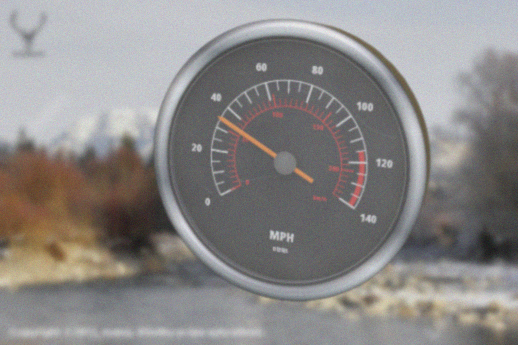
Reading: 35 mph
